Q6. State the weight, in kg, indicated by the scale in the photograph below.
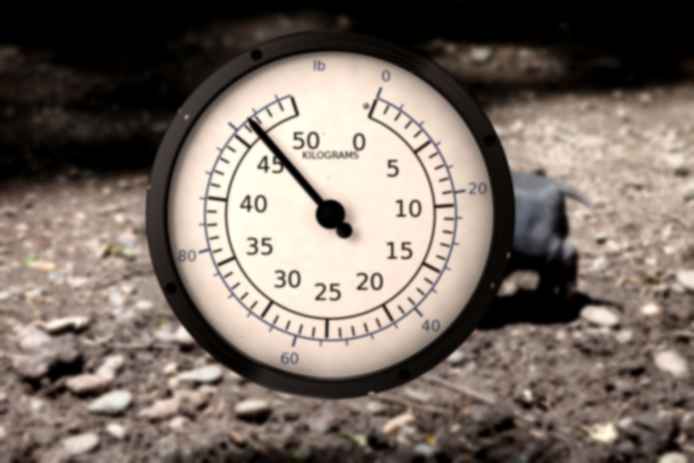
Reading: 46.5 kg
